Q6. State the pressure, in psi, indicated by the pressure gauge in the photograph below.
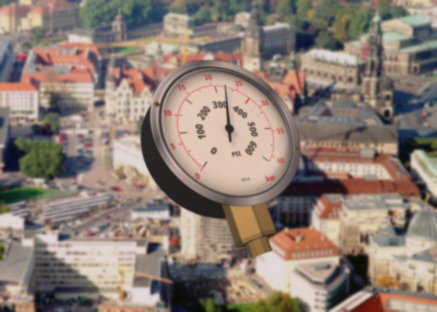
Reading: 325 psi
